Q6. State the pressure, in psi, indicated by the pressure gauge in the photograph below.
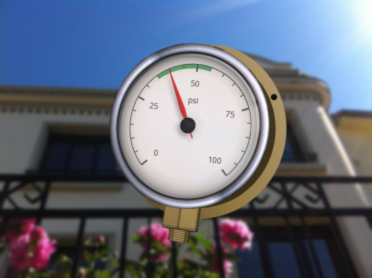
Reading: 40 psi
